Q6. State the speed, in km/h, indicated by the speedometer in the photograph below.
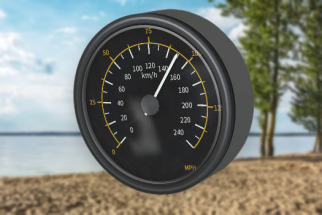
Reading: 150 km/h
